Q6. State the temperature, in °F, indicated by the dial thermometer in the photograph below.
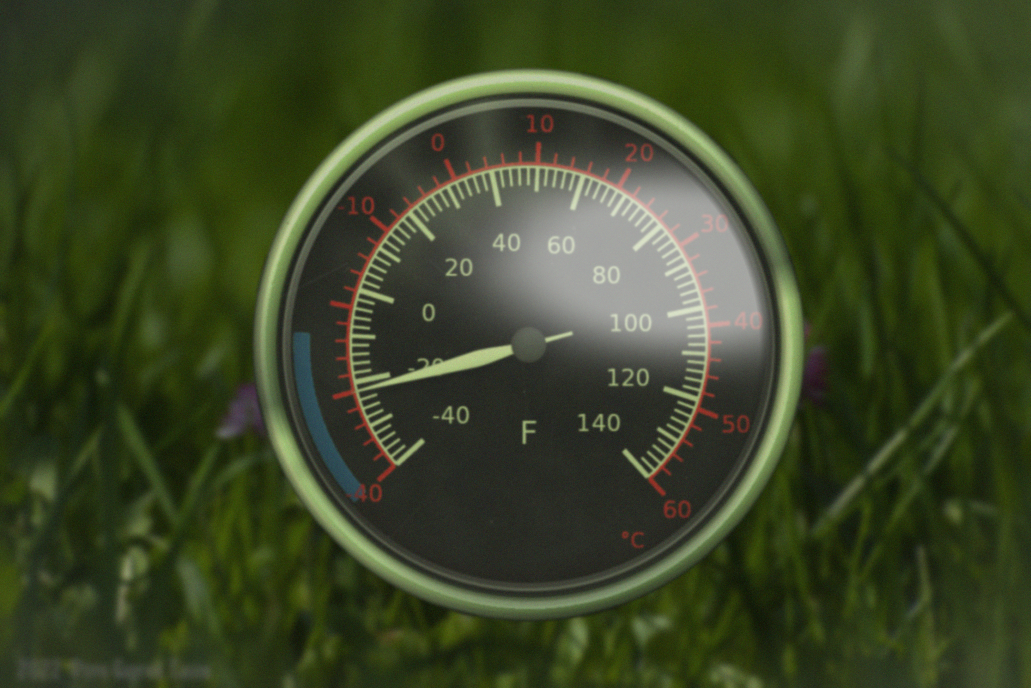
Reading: -22 °F
